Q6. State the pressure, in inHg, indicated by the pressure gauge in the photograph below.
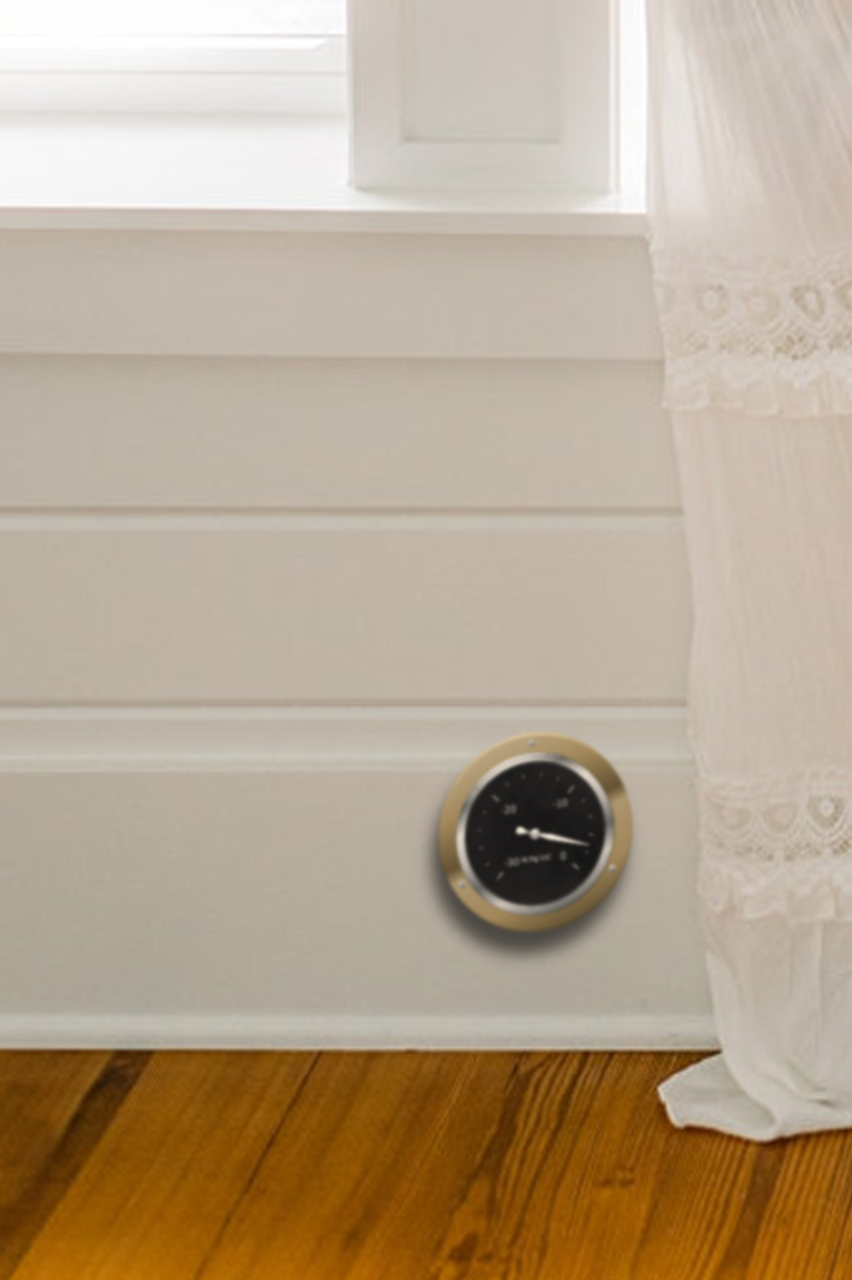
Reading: -3 inHg
